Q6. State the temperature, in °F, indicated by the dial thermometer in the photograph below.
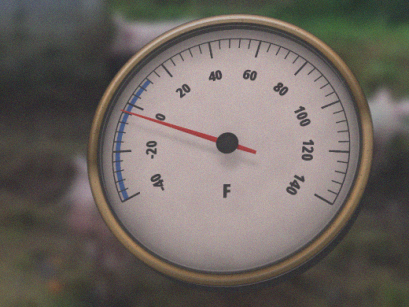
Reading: -4 °F
